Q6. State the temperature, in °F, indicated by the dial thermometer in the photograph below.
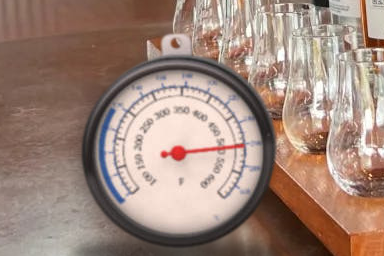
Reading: 500 °F
